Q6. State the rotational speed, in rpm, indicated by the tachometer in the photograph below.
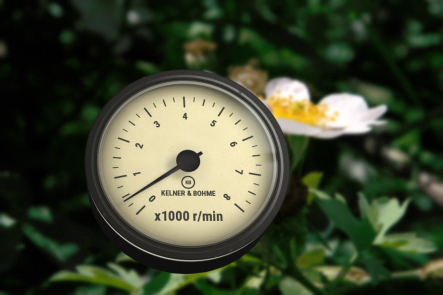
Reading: 375 rpm
